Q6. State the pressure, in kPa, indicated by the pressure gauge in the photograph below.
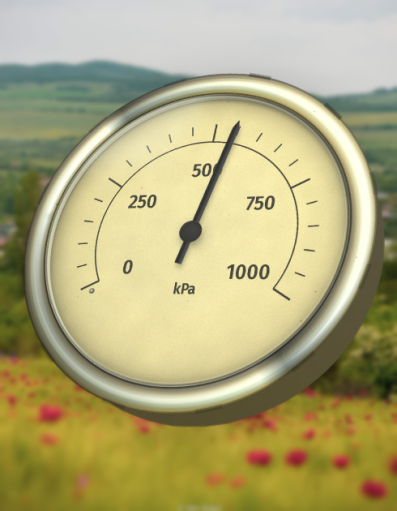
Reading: 550 kPa
